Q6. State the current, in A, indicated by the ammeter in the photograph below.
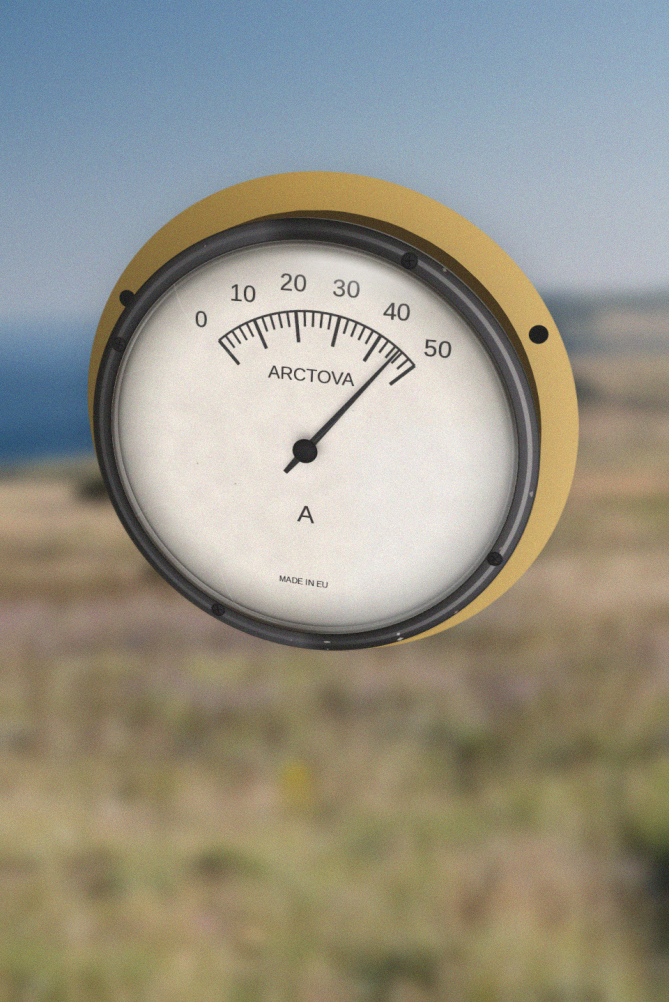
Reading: 45 A
